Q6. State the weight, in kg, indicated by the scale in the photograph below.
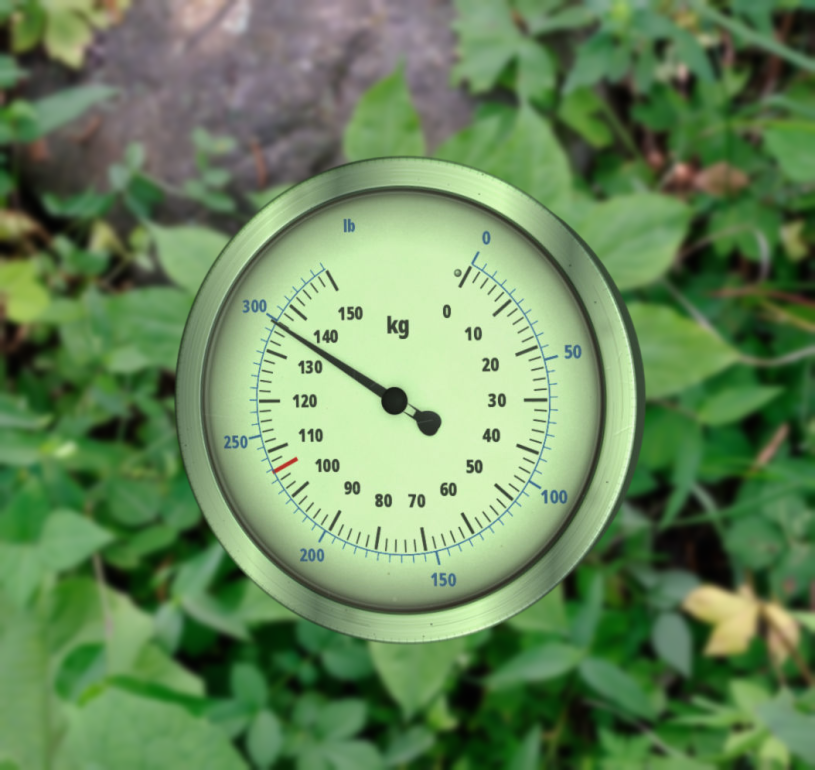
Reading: 136 kg
